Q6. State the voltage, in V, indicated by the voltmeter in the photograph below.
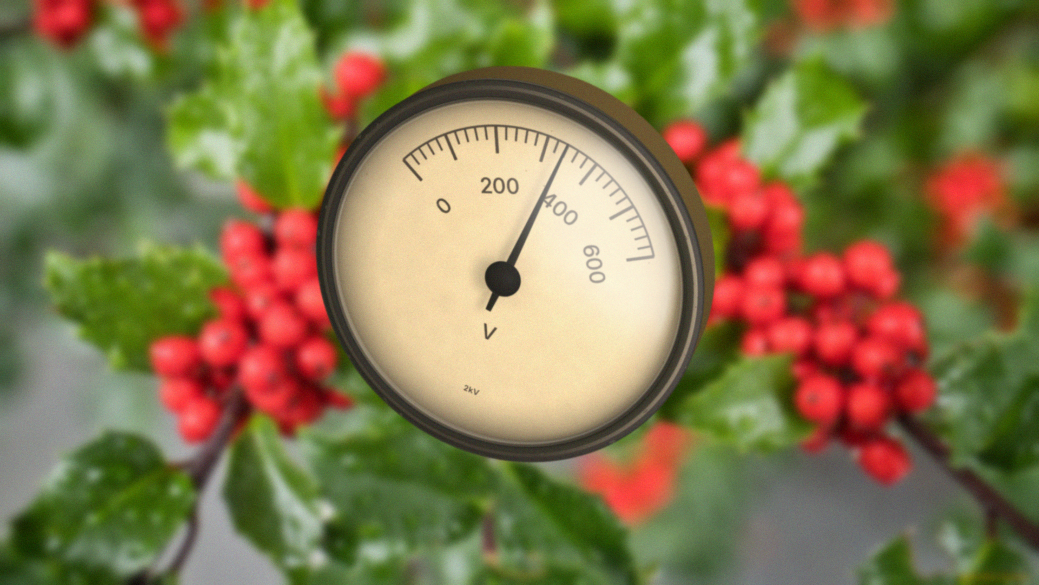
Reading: 340 V
